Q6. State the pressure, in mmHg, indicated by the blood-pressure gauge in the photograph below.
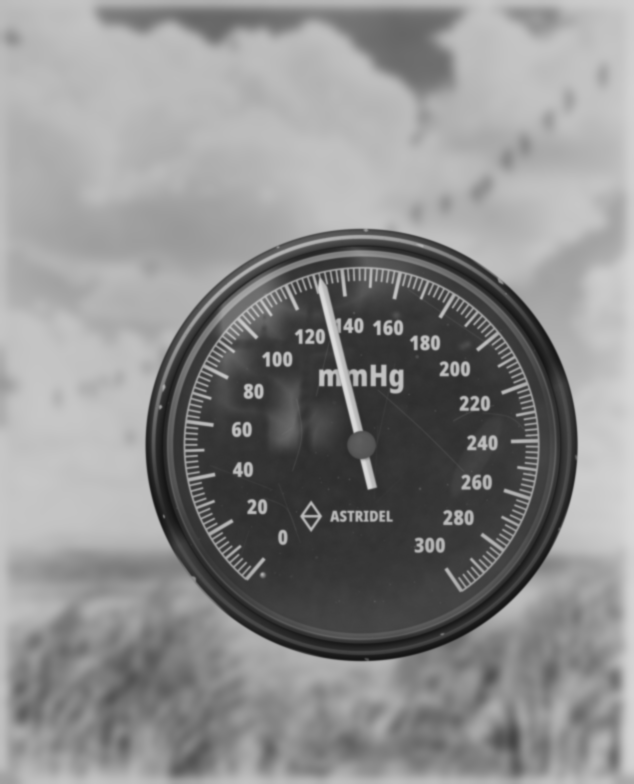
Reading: 132 mmHg
